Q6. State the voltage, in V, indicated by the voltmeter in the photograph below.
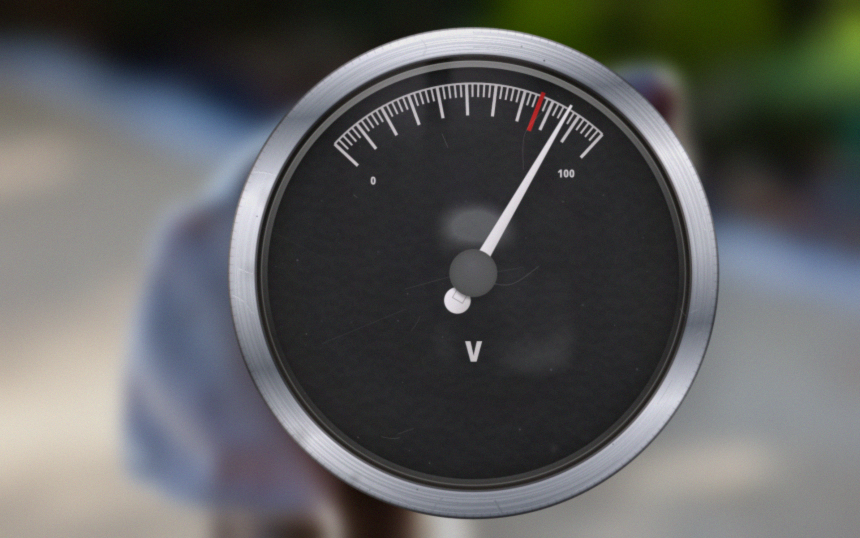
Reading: 86 V
